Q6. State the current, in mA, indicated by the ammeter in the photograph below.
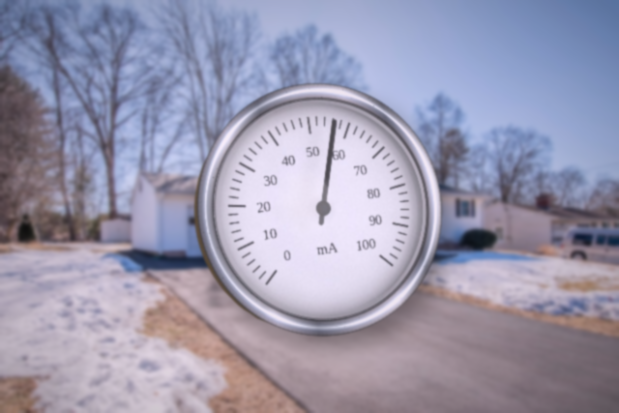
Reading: 56 mA
